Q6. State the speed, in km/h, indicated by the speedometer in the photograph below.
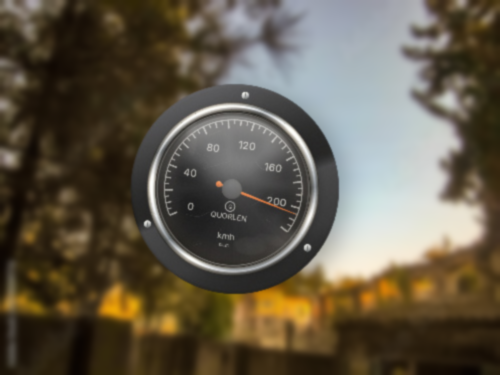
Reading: 205 km/h
